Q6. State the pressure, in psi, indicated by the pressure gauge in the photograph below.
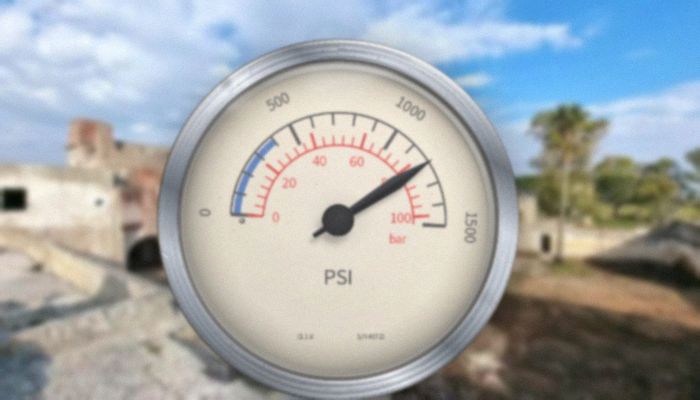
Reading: 1200 psi
